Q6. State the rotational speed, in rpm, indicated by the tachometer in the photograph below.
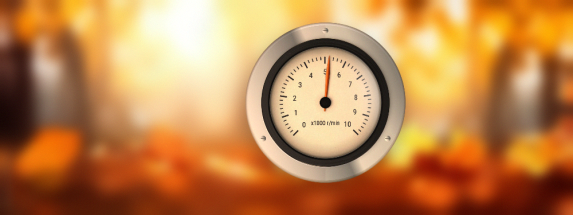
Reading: 5200 rpm
